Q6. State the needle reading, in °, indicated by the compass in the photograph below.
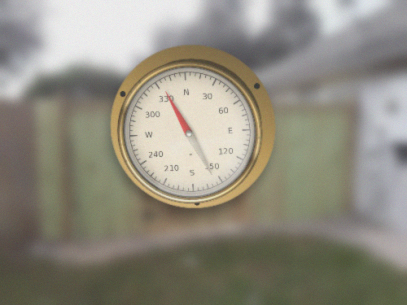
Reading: 335 °
